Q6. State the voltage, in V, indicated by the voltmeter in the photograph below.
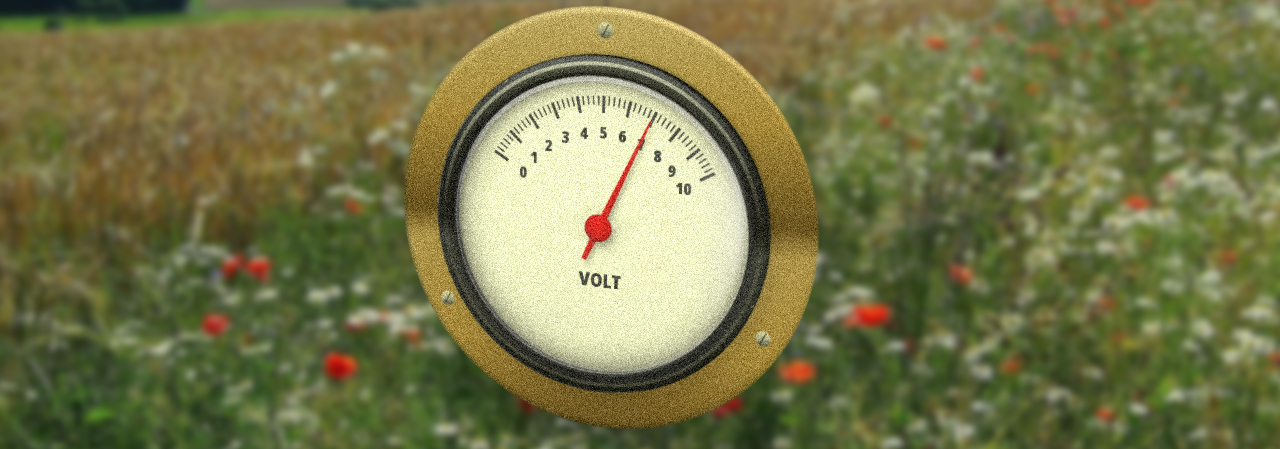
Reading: 7 V
